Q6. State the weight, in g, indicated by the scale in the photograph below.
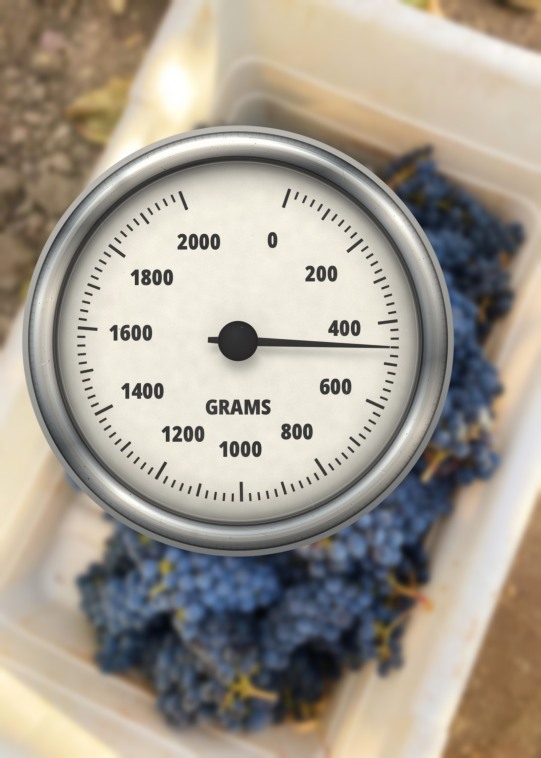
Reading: 460 g
